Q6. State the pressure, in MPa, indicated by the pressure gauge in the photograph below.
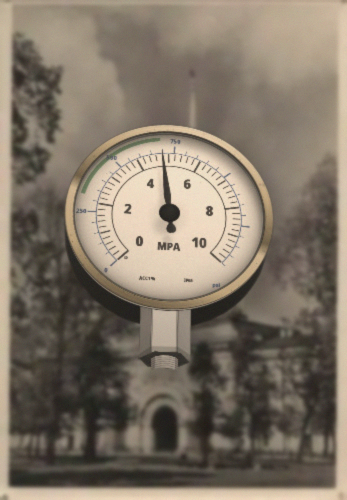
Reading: 4.8 MPa
